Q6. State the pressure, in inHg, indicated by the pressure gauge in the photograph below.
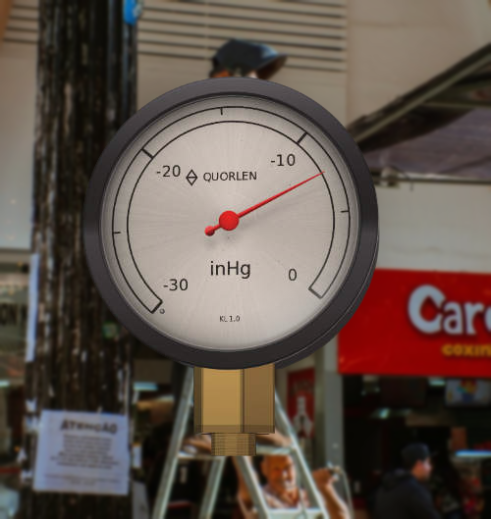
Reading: -7.5 inHg
